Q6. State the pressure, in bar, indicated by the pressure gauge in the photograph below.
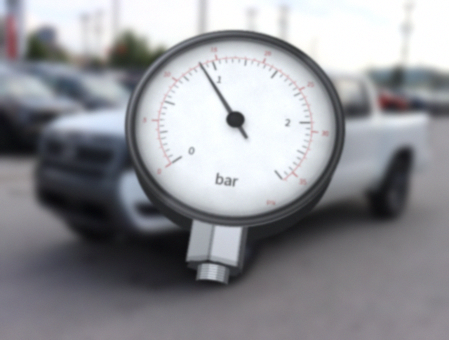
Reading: 0.9 bar
